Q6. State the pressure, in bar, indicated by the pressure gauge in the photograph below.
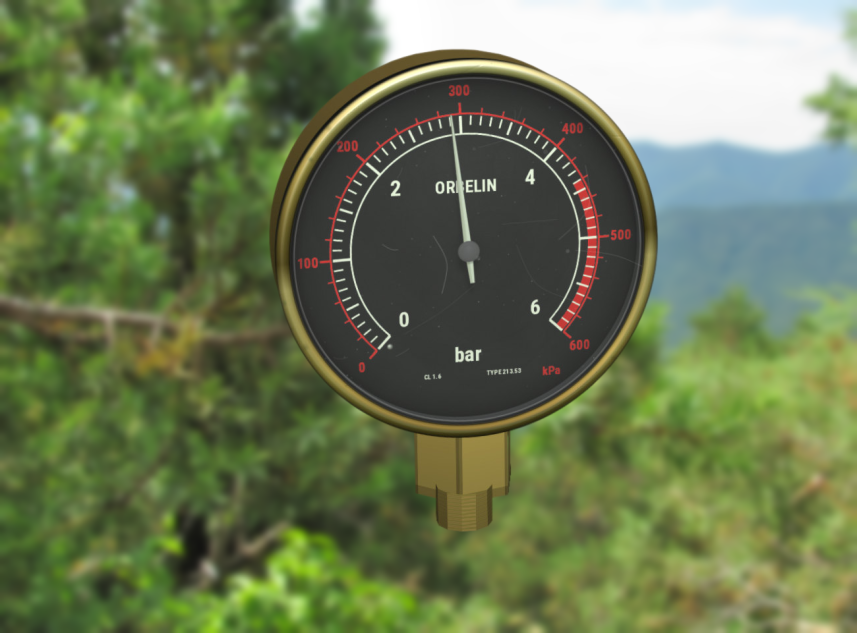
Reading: 2.9 bar
